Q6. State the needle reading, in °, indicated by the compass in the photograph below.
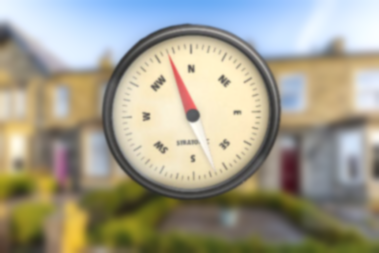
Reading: 340 °
